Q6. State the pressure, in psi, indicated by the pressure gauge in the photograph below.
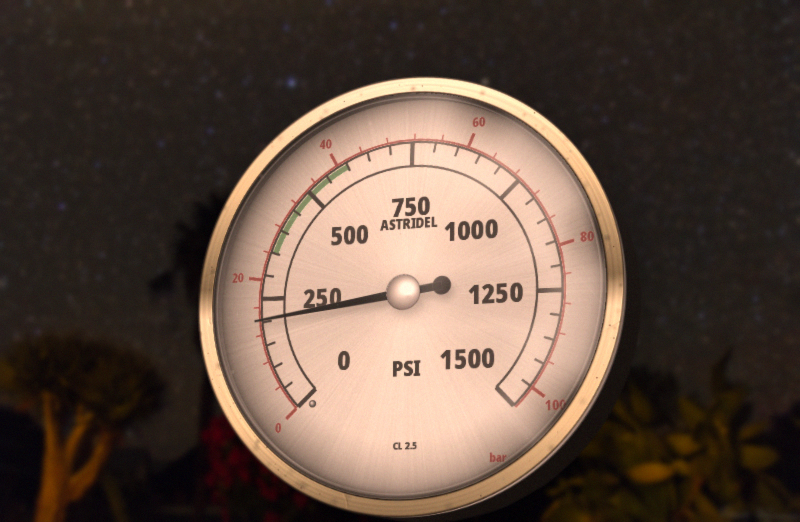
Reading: 200 psi
